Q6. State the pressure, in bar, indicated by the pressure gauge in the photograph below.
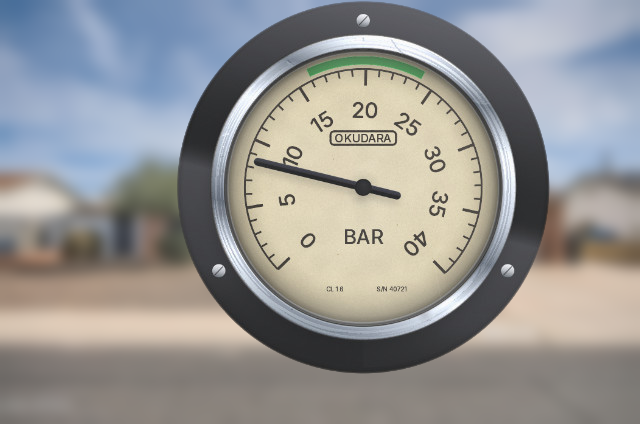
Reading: 8.5 bar
